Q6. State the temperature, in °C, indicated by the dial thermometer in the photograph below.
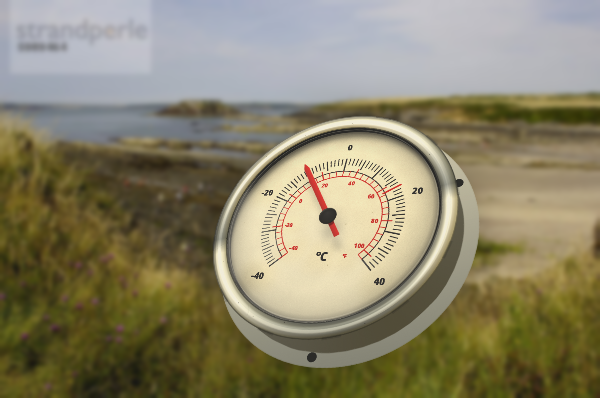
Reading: -10 °C
